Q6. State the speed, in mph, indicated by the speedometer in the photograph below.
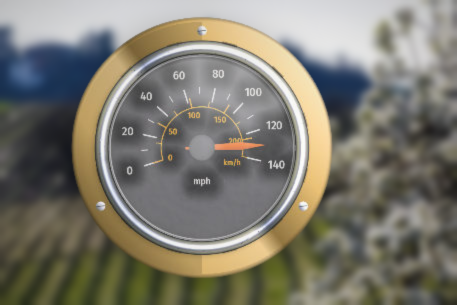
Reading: 130 mph
